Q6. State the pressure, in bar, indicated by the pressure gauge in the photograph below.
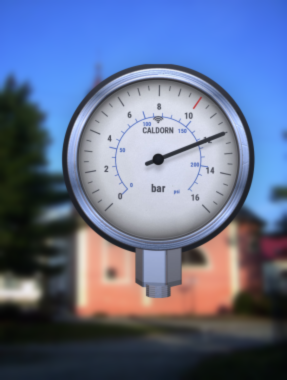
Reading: 12 bar
